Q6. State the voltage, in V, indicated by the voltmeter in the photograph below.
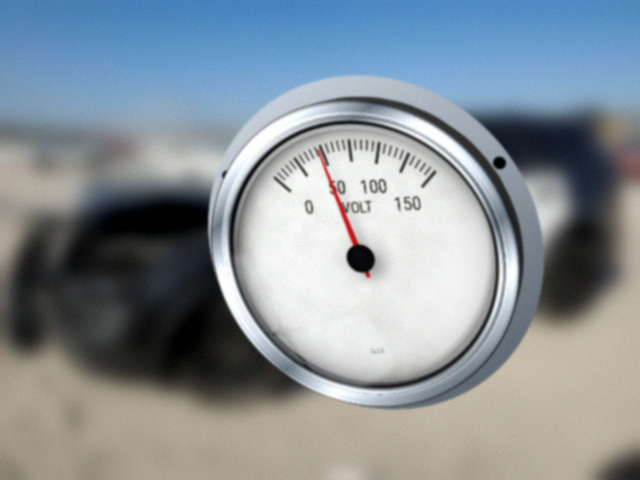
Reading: 50 V
